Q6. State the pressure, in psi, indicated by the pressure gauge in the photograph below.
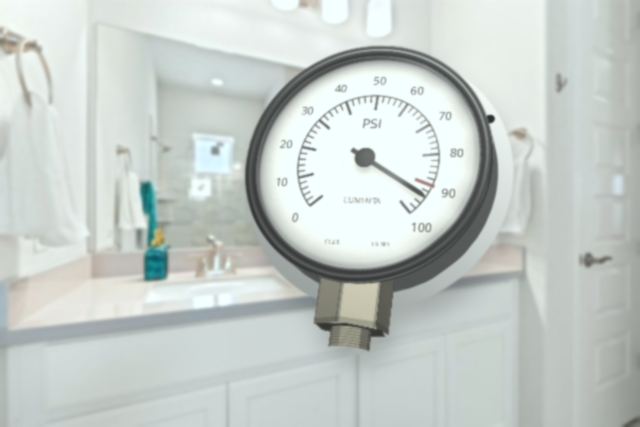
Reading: 94 psi
